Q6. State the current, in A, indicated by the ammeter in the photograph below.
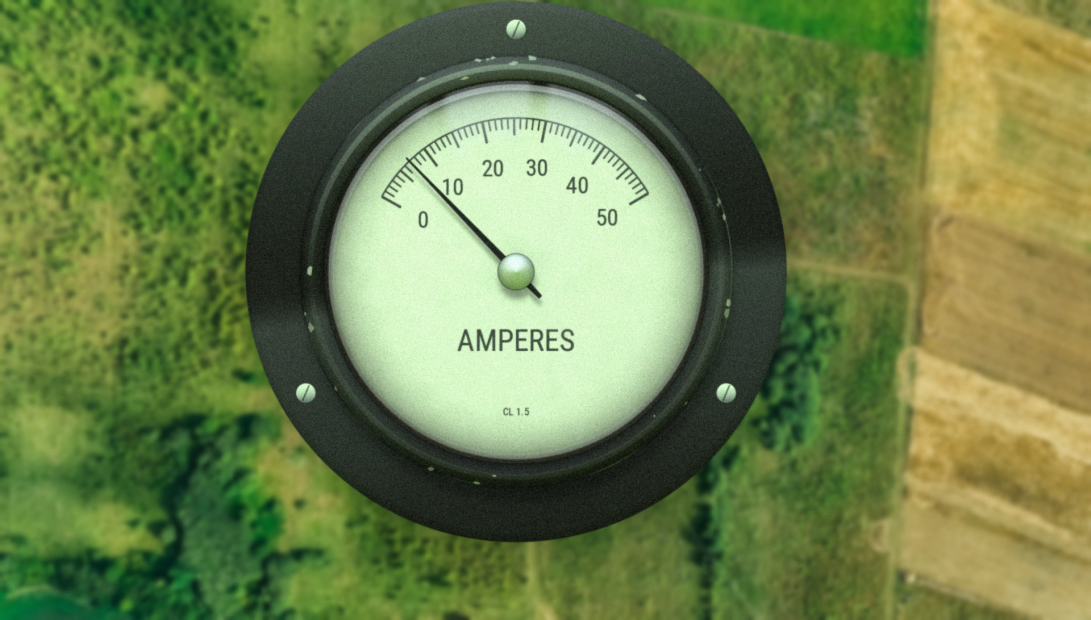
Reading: 7 A
